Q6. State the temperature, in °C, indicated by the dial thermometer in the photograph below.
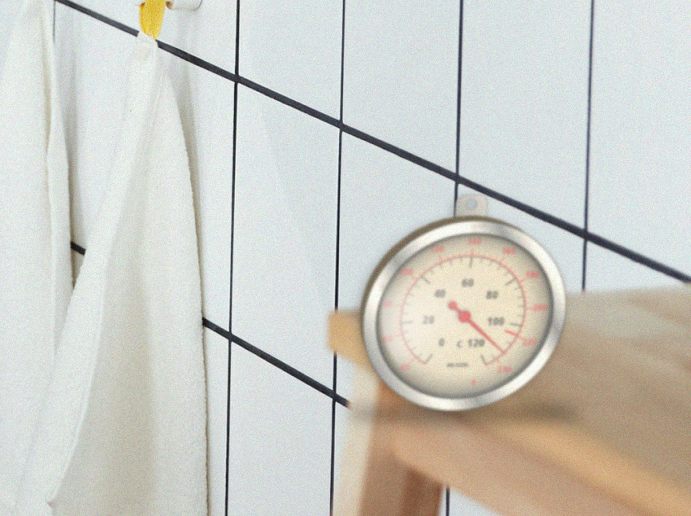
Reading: 112 °C
